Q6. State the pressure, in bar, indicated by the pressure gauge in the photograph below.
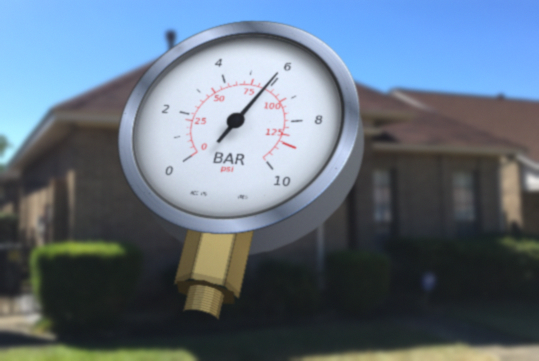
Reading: 6 bar
